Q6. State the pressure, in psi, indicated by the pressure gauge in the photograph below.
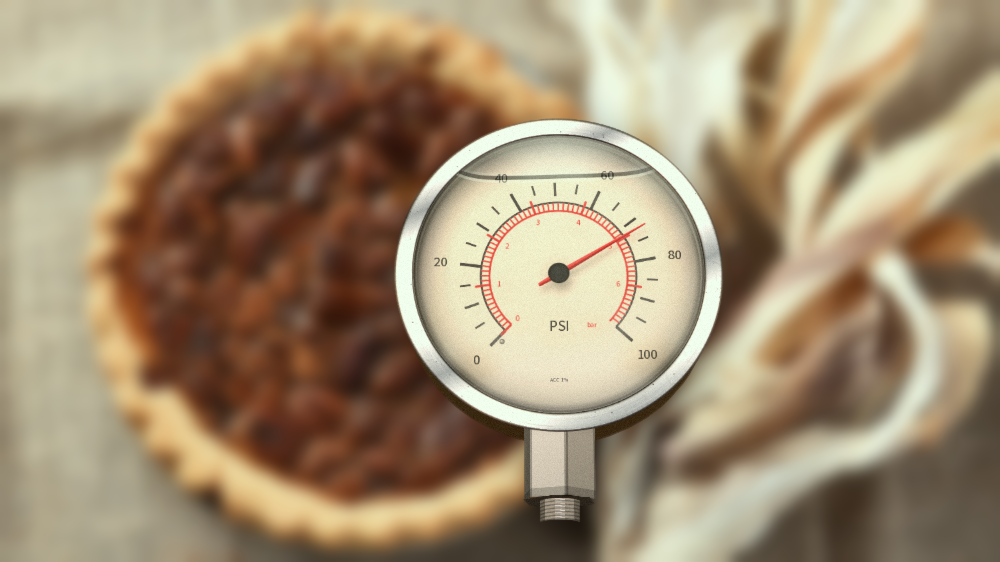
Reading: 72.5 psi
